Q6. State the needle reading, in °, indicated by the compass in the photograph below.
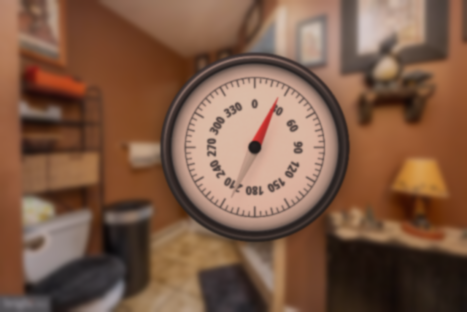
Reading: 25 °
